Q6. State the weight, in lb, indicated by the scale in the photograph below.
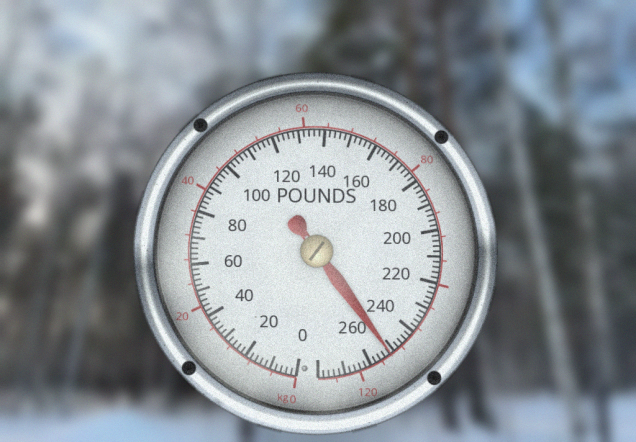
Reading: 252 lb
